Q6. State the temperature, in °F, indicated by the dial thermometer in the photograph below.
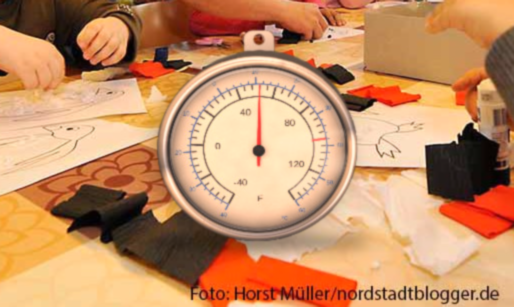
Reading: 52 °F
